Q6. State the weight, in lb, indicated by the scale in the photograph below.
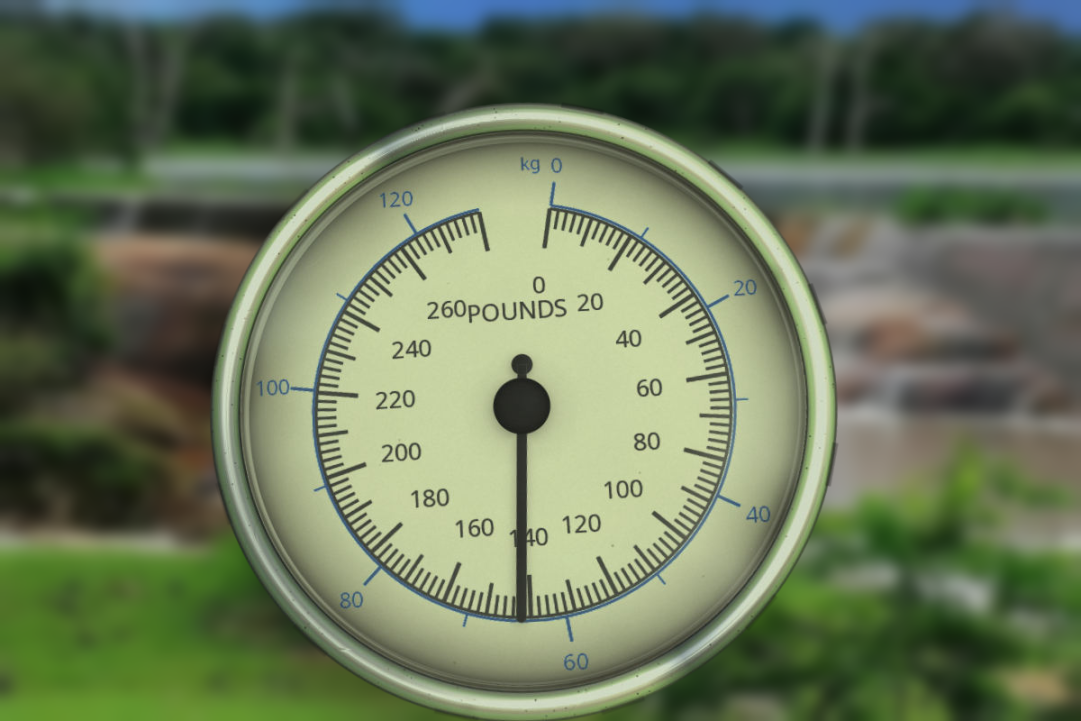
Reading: 142 lb
